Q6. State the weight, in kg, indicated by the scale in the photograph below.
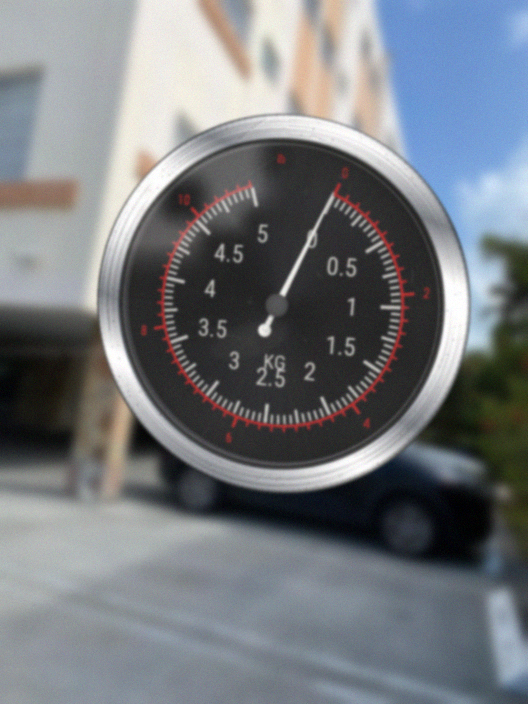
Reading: 0 kg
